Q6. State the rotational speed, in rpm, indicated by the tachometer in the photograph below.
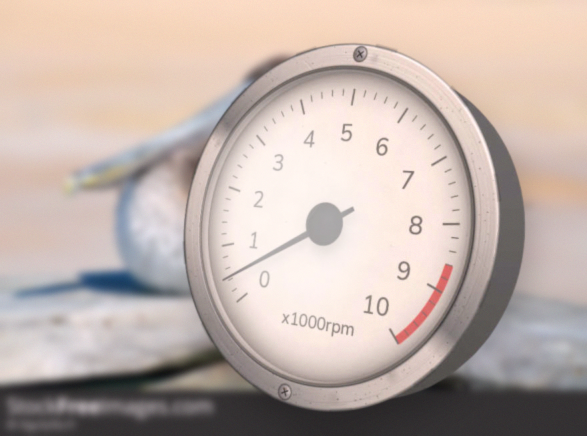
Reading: 400 rpm
